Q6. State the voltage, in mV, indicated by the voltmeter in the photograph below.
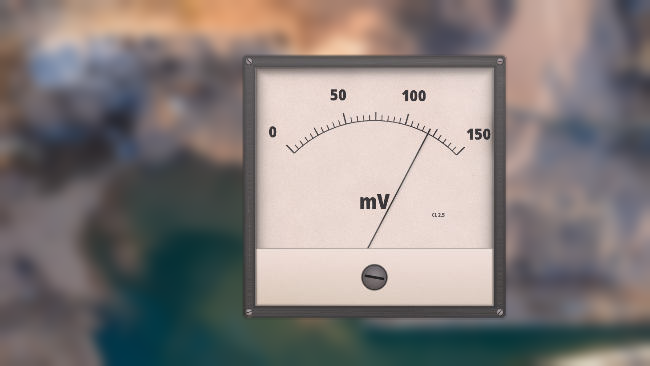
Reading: 120 mV
